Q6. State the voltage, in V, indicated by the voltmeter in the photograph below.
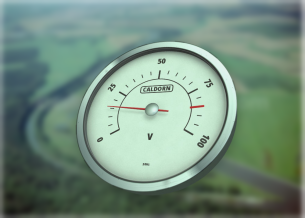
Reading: 15 V
